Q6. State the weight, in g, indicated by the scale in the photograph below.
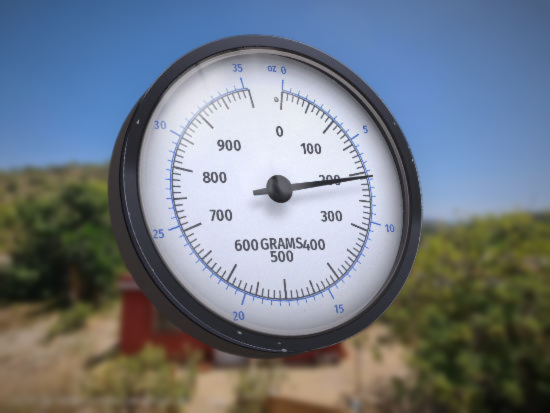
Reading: 210 g
